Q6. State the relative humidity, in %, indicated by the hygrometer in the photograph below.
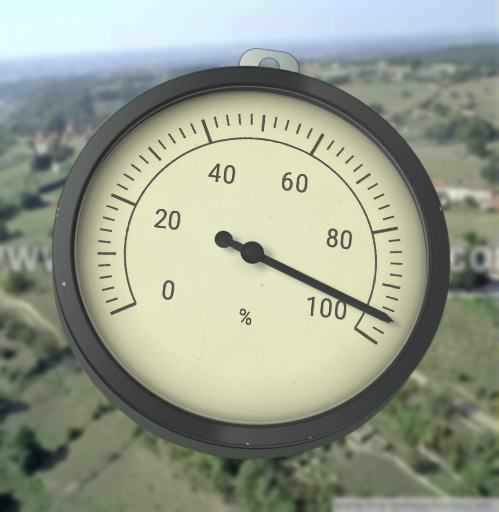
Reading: 96 %
